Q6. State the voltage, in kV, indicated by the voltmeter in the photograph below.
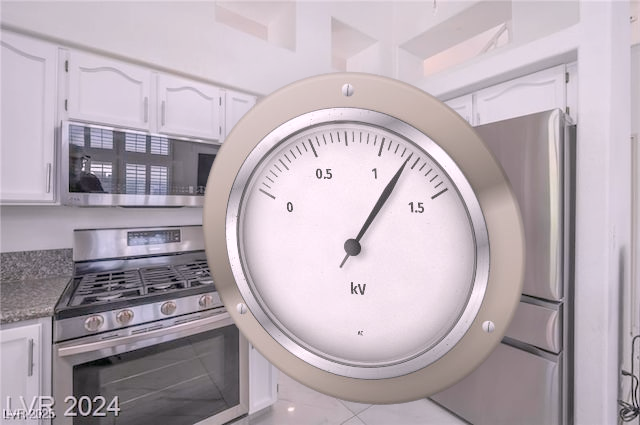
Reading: 1.2 kV
